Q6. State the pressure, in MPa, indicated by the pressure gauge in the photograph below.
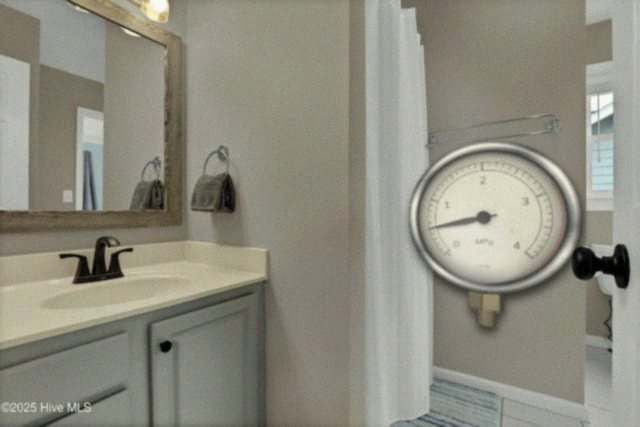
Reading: 0.5 MPa
